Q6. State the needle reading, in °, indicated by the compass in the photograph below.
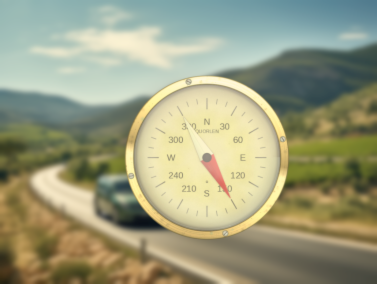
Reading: 150 °
